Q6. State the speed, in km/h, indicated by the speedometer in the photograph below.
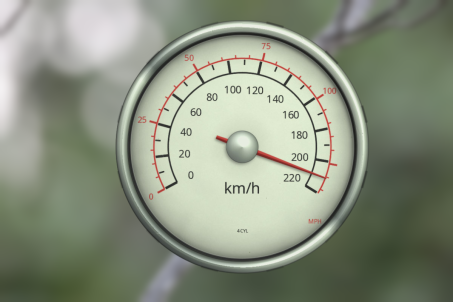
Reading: 210 km/h
